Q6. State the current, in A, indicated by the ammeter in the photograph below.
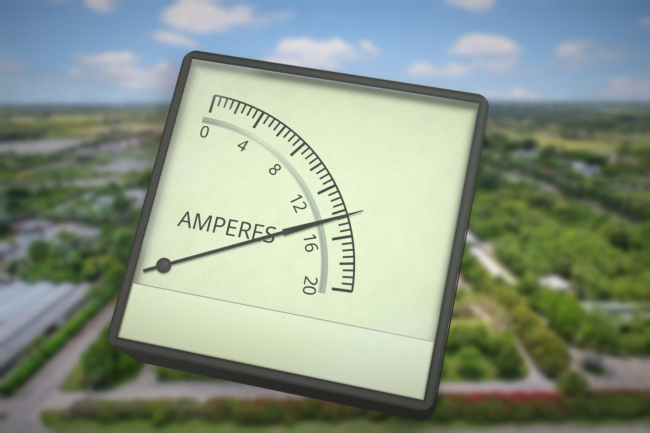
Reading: 14.5 A
